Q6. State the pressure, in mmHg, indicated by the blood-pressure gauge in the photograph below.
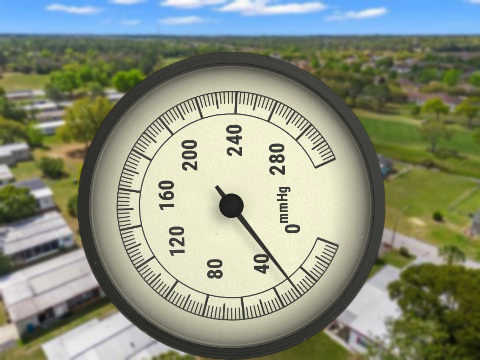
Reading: 30 mmHg
